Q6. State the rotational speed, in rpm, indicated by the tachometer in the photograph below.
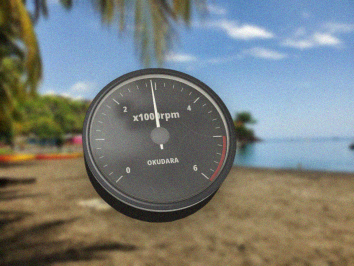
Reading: 2900 rpm
